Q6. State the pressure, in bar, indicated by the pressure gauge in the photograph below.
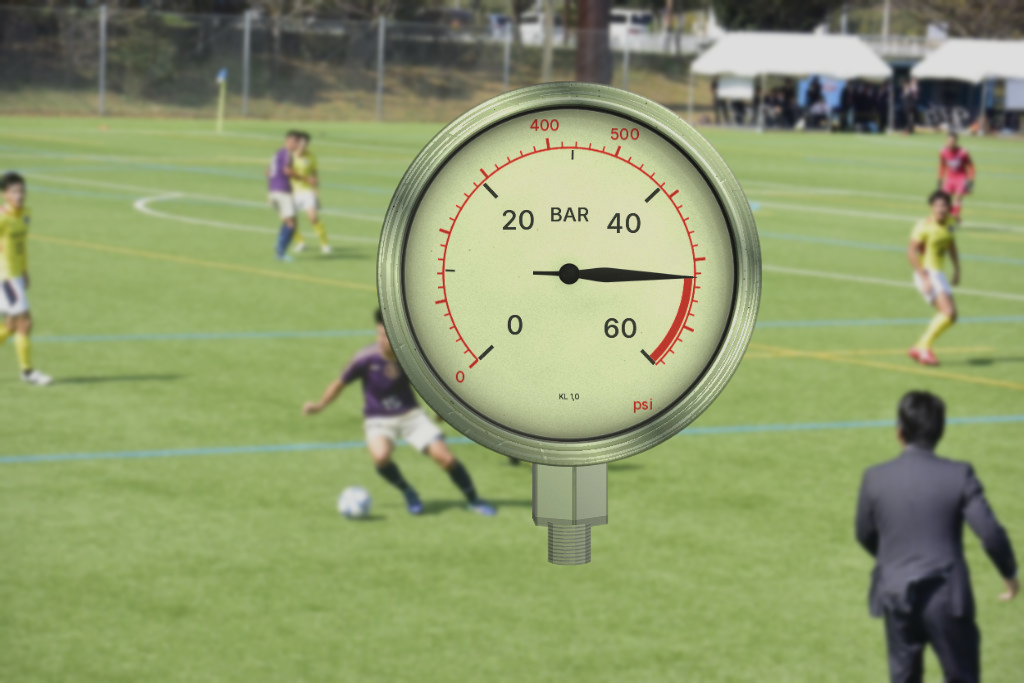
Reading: 50 bar
